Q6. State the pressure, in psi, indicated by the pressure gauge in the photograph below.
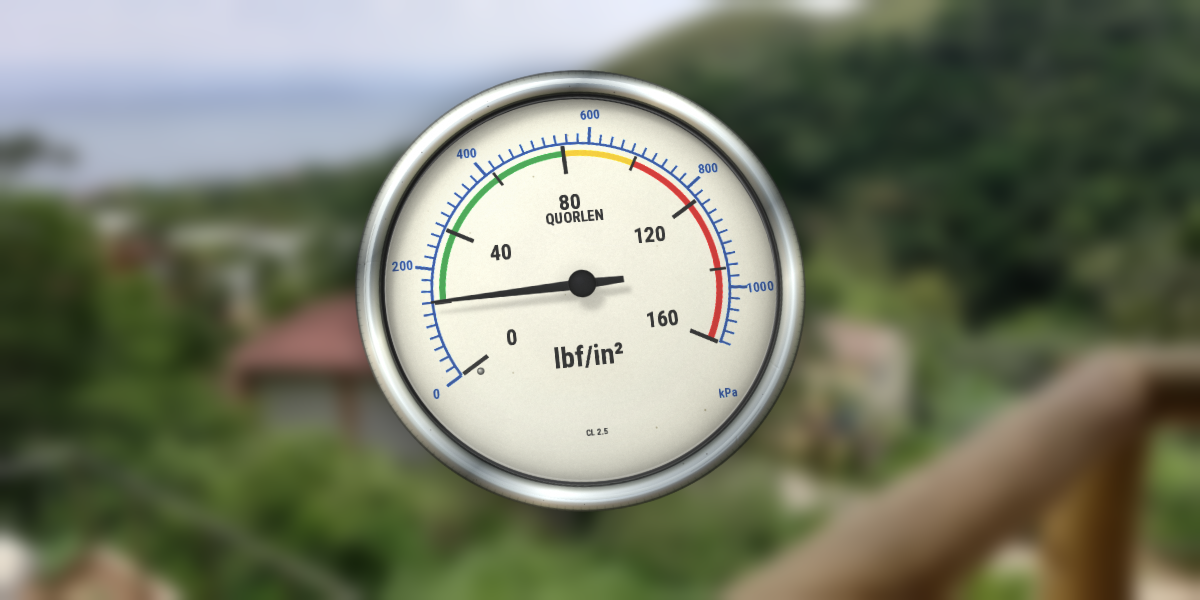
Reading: 20 psi
